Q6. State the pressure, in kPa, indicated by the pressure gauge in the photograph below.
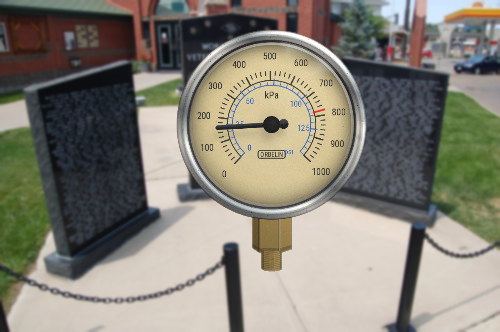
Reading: 160 kPa
